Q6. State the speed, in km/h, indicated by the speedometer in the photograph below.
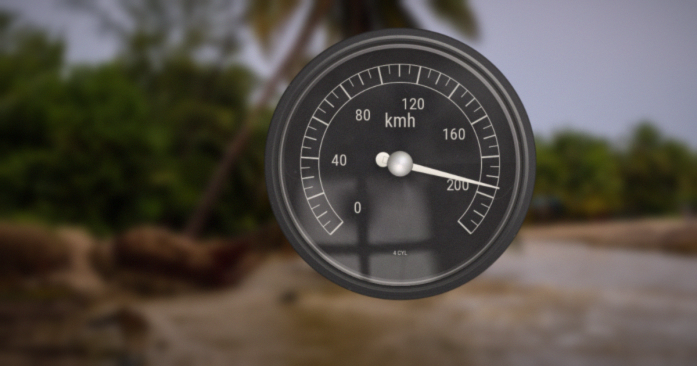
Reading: 195 km/h
